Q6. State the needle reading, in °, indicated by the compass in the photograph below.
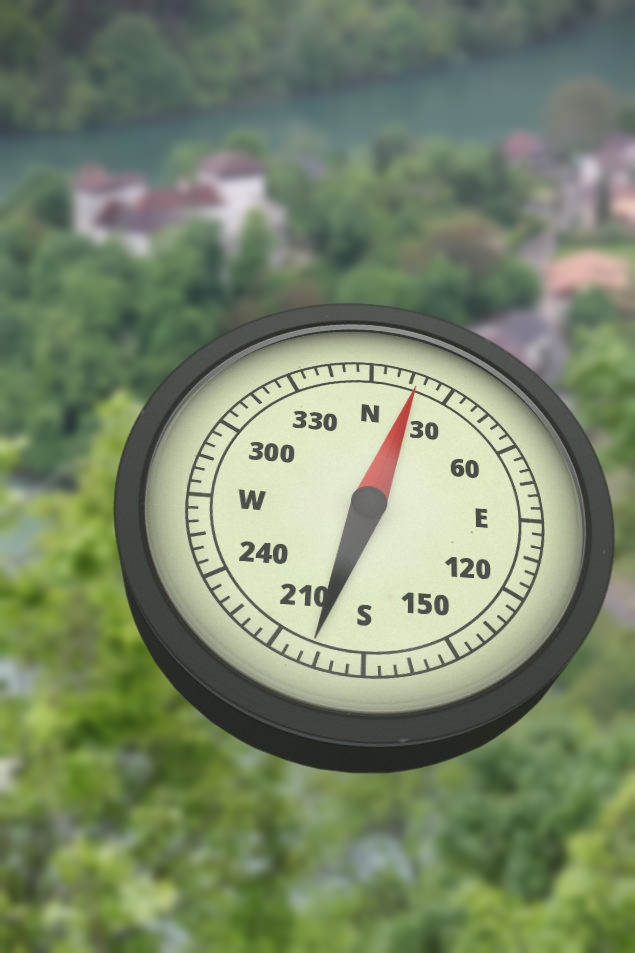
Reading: 17.5 °
